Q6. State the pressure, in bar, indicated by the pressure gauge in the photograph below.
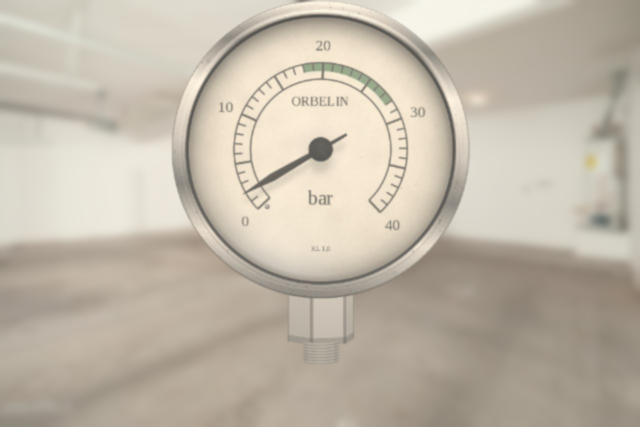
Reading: 2 bar
